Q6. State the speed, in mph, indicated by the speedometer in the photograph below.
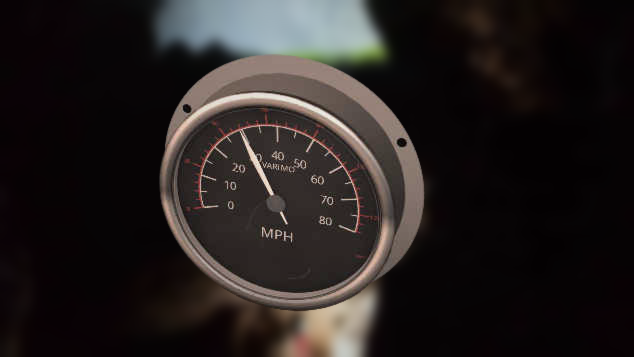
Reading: 30 mph
